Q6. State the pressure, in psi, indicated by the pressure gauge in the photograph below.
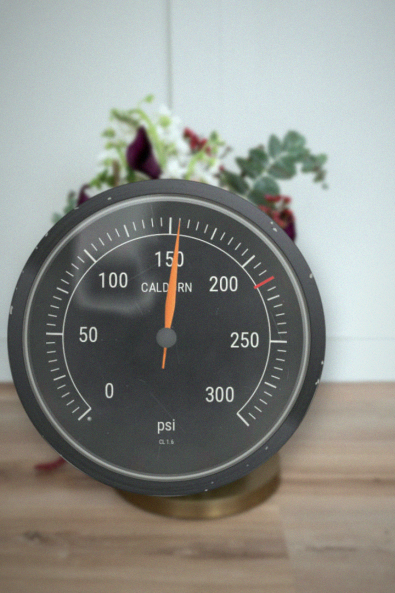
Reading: 155 psi
